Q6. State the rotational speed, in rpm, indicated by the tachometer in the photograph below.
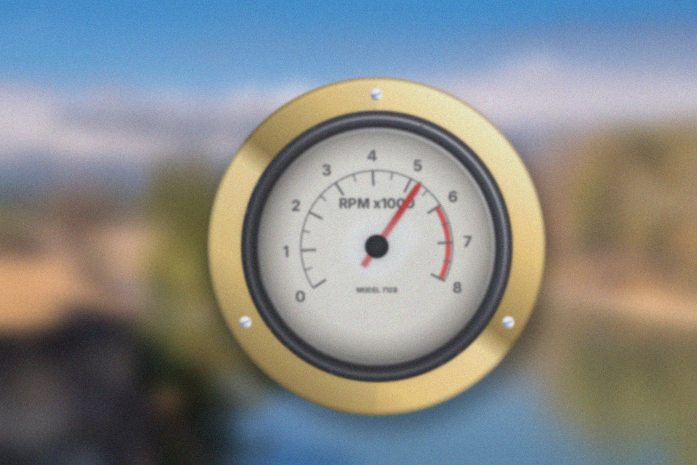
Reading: 5250 rpm
